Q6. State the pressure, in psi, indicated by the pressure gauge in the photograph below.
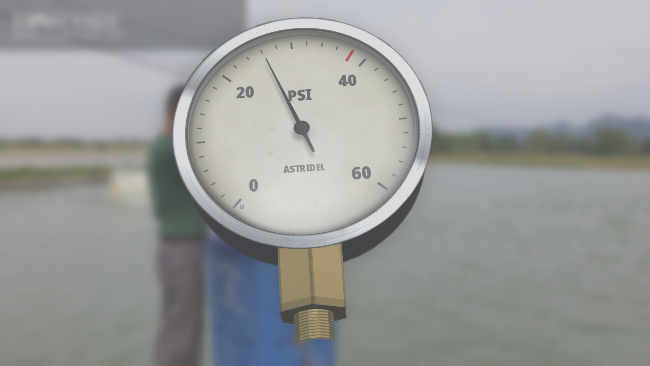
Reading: 26 psi
